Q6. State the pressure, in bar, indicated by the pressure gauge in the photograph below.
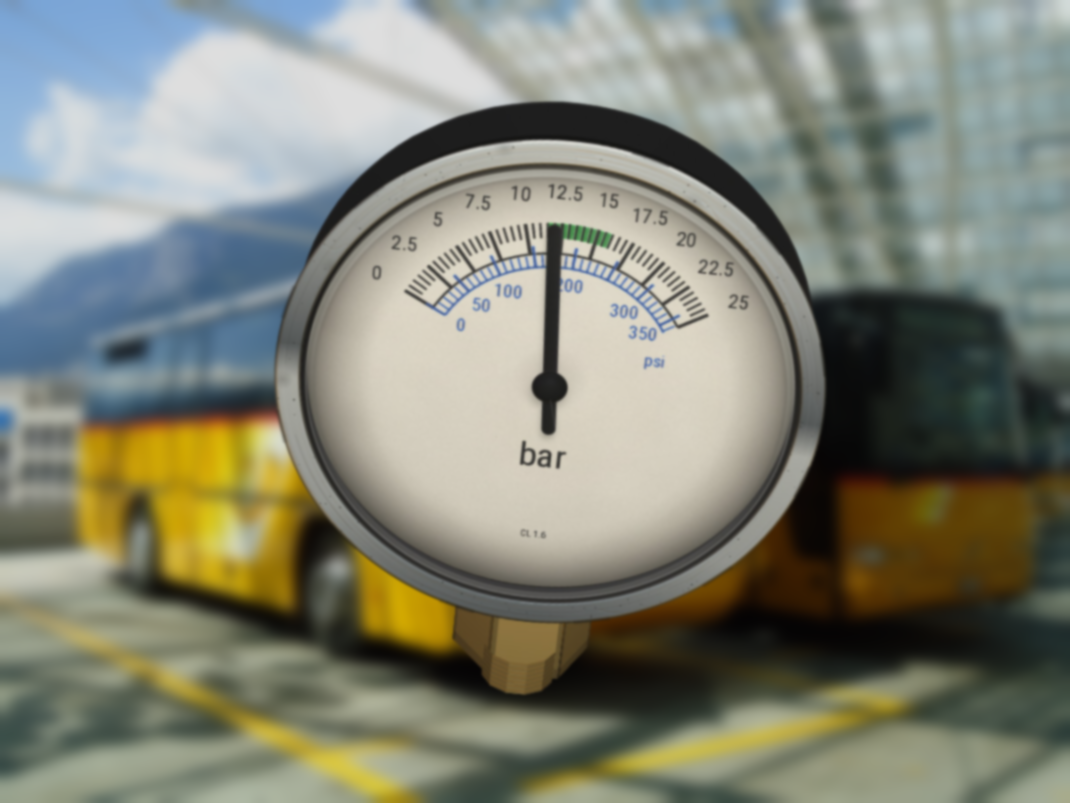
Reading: 12 bar
